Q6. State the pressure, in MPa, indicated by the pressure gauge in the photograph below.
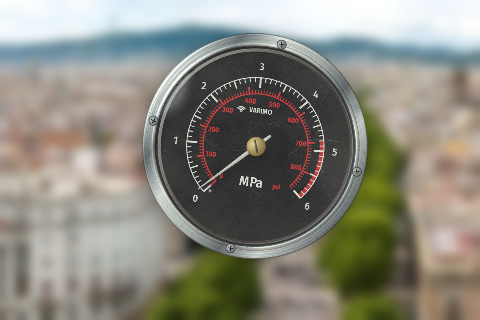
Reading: 0.1 MPa
